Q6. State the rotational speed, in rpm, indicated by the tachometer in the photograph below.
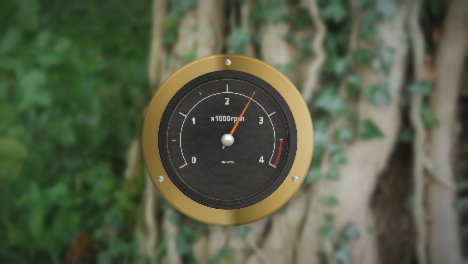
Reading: 2500 rpm
